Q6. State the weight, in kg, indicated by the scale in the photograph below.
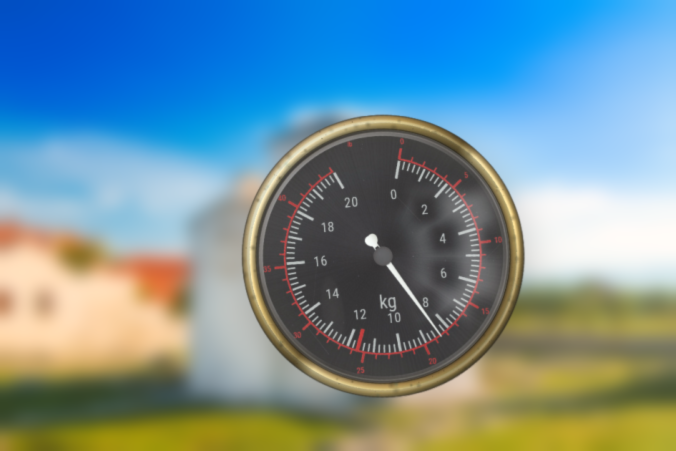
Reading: 8.4 kg
